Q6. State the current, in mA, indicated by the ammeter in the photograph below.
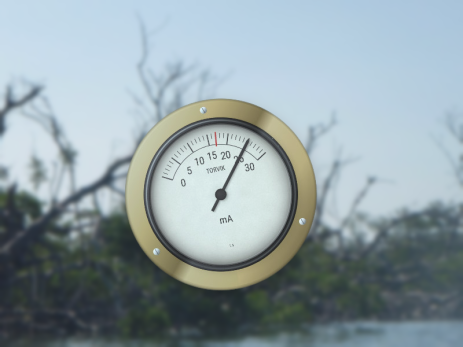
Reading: 25 mA
